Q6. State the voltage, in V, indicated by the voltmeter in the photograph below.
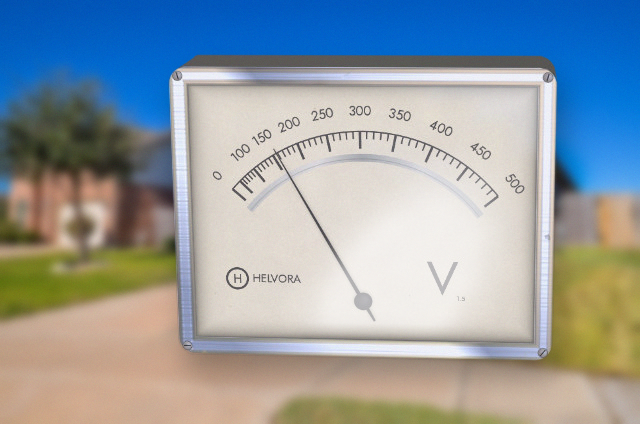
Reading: 160 V
